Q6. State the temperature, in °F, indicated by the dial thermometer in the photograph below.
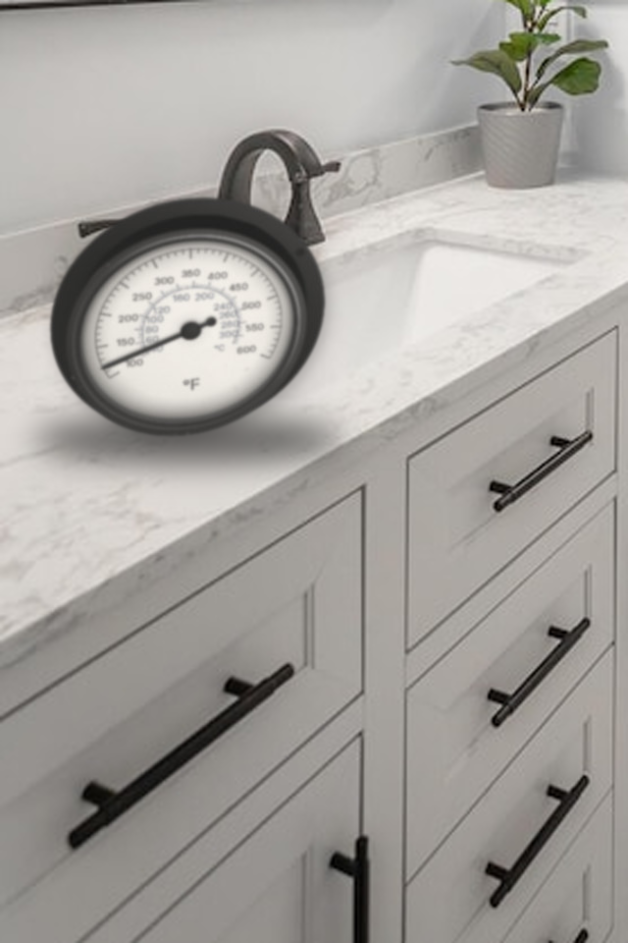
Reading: 120 °F
